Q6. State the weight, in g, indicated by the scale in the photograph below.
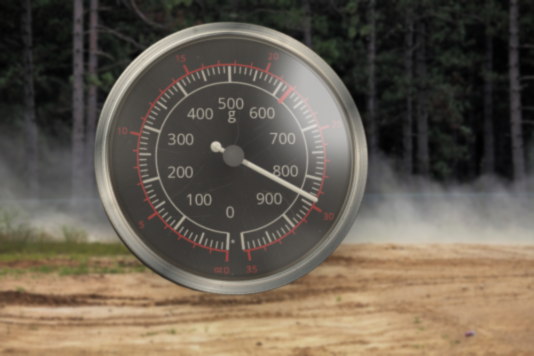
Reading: 840 g
